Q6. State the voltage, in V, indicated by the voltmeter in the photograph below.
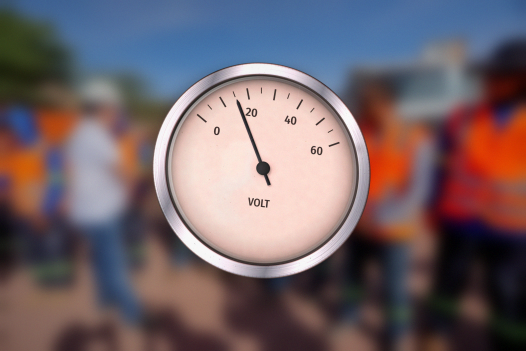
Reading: 15 V
